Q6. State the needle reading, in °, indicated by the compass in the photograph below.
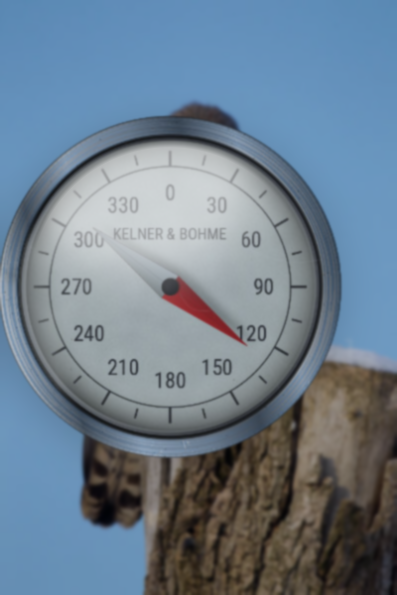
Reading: 127.5 °
